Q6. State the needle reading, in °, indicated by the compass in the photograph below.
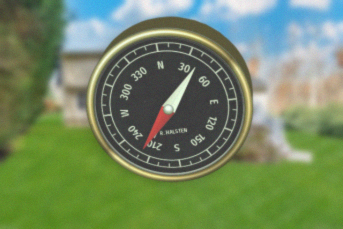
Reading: 220 °
